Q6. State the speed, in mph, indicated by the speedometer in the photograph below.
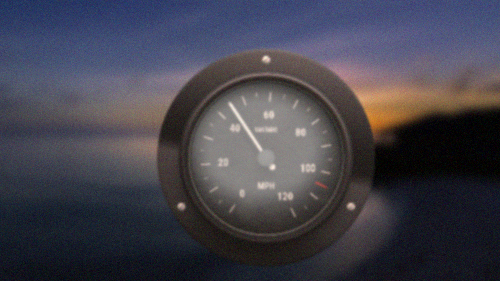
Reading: 45 mph
